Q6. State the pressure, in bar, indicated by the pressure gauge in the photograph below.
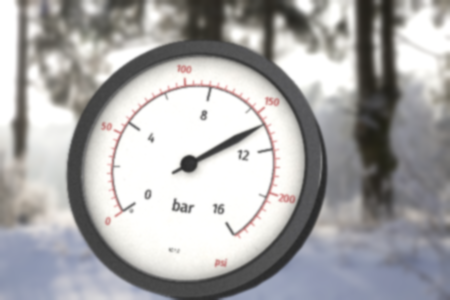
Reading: 11 bar
